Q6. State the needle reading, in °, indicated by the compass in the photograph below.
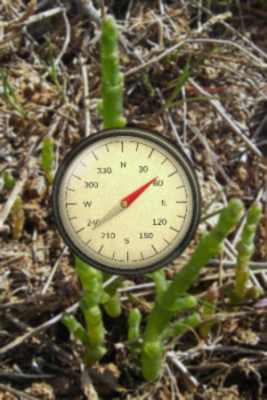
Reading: 52.5 °
